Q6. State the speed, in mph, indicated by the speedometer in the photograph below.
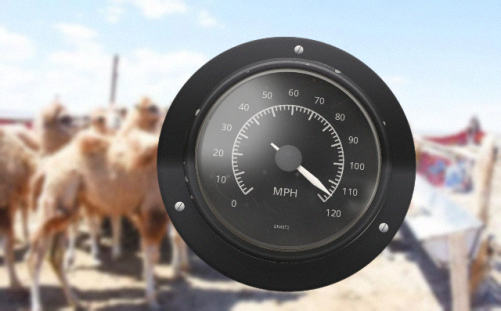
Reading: 116 mph
